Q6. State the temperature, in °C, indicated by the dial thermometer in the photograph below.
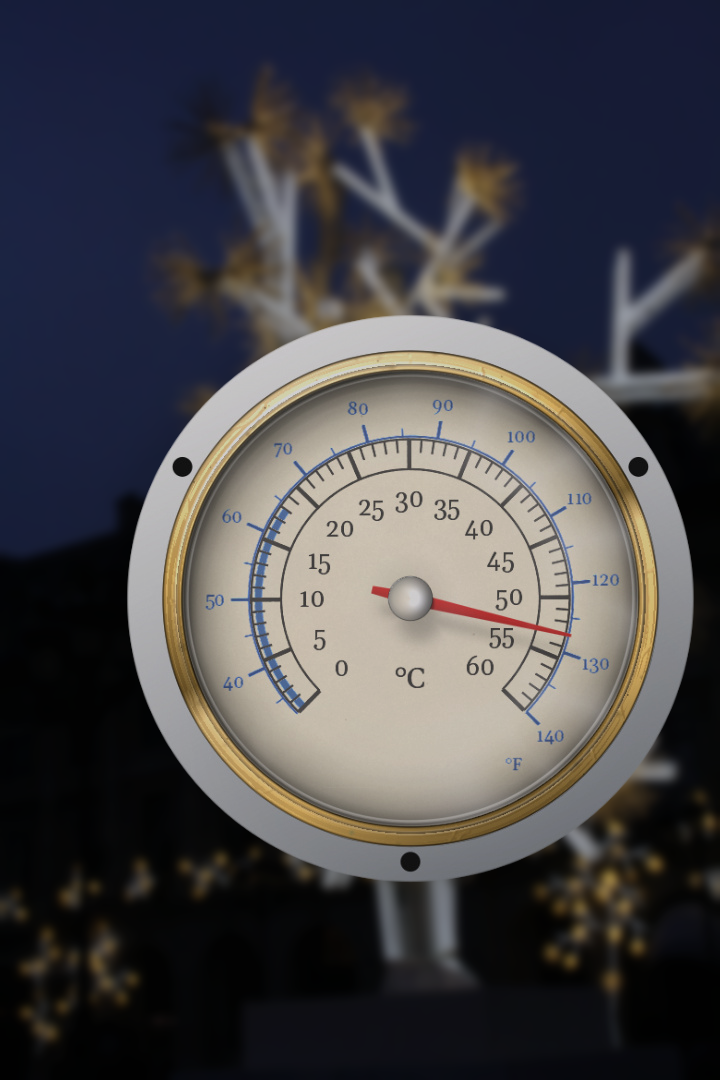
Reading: 53 °C
